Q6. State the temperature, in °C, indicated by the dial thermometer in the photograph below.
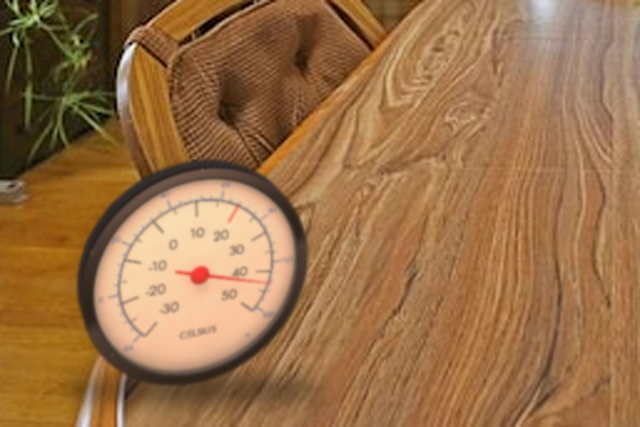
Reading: 42.5 °C
